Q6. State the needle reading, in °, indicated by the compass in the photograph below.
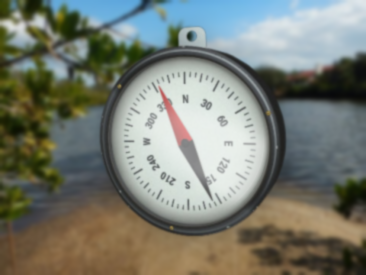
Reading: 335 °
